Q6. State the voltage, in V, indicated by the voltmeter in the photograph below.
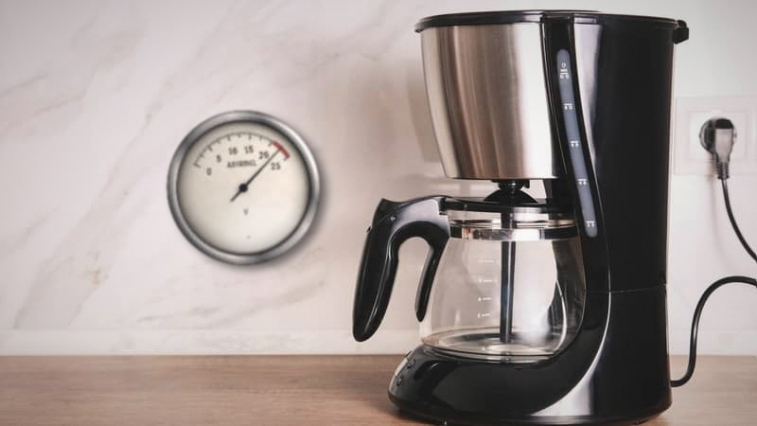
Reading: 22.5 V
